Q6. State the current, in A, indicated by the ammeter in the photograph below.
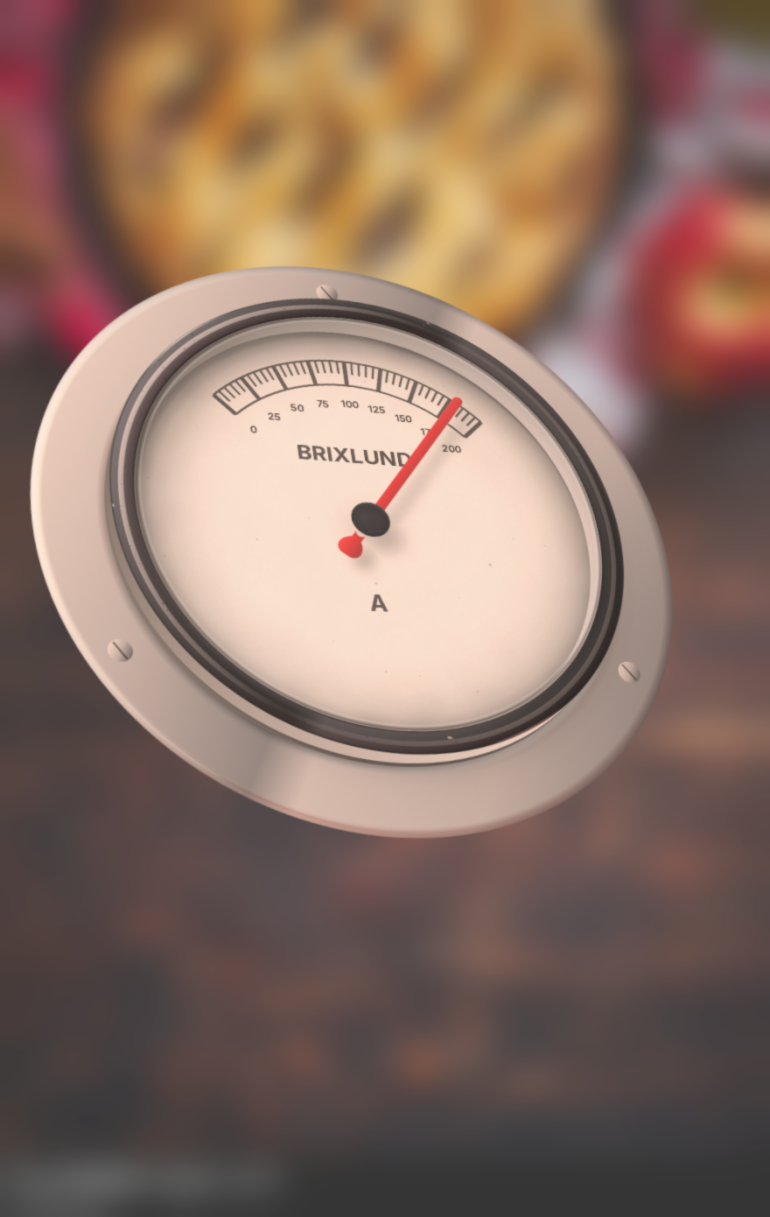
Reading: 180 A
